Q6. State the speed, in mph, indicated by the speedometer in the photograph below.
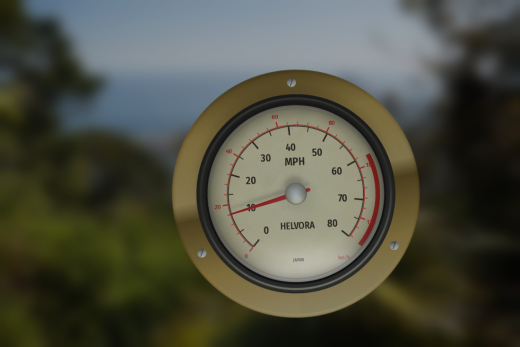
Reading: 10 mph
